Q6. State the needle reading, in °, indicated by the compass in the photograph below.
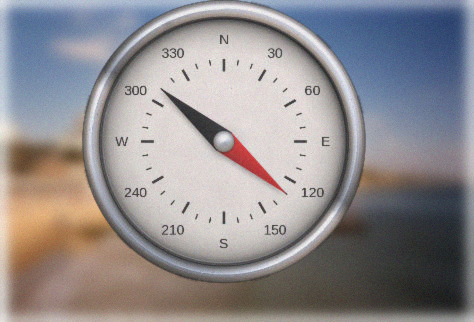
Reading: 130 °
